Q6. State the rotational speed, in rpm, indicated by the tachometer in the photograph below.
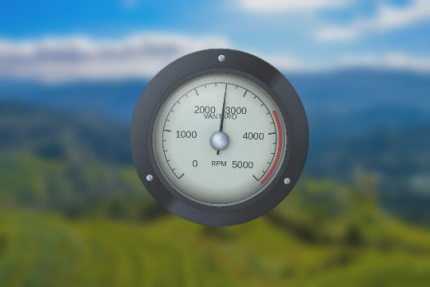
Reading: 2600 rpm
